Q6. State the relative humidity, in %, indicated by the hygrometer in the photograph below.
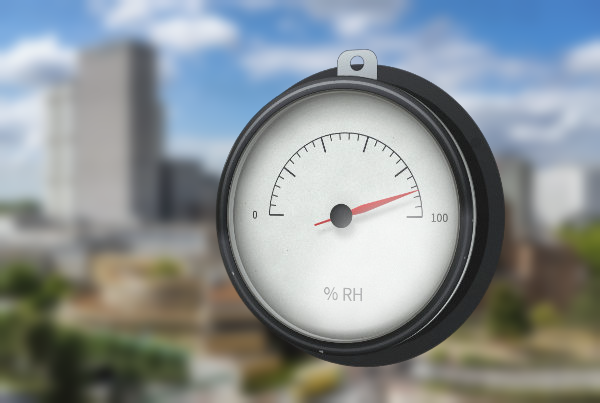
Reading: 90 %
